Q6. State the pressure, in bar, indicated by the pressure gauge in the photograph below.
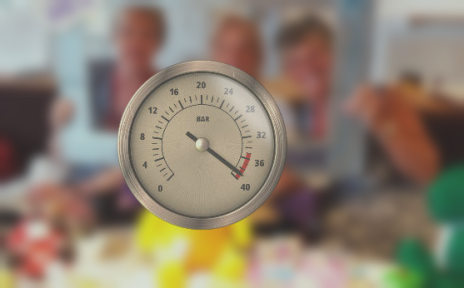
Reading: 39 bar
